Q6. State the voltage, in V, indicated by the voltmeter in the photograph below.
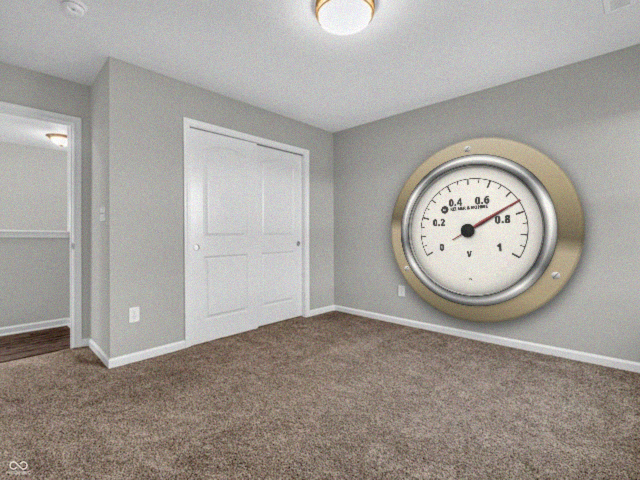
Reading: 0.75 V
